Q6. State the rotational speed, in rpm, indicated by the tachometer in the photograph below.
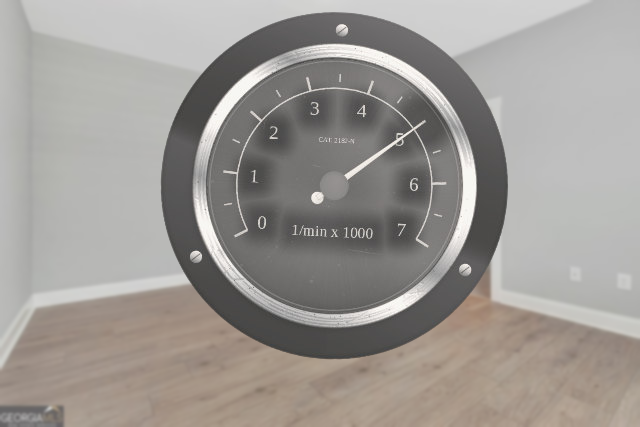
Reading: 5000 rpm
